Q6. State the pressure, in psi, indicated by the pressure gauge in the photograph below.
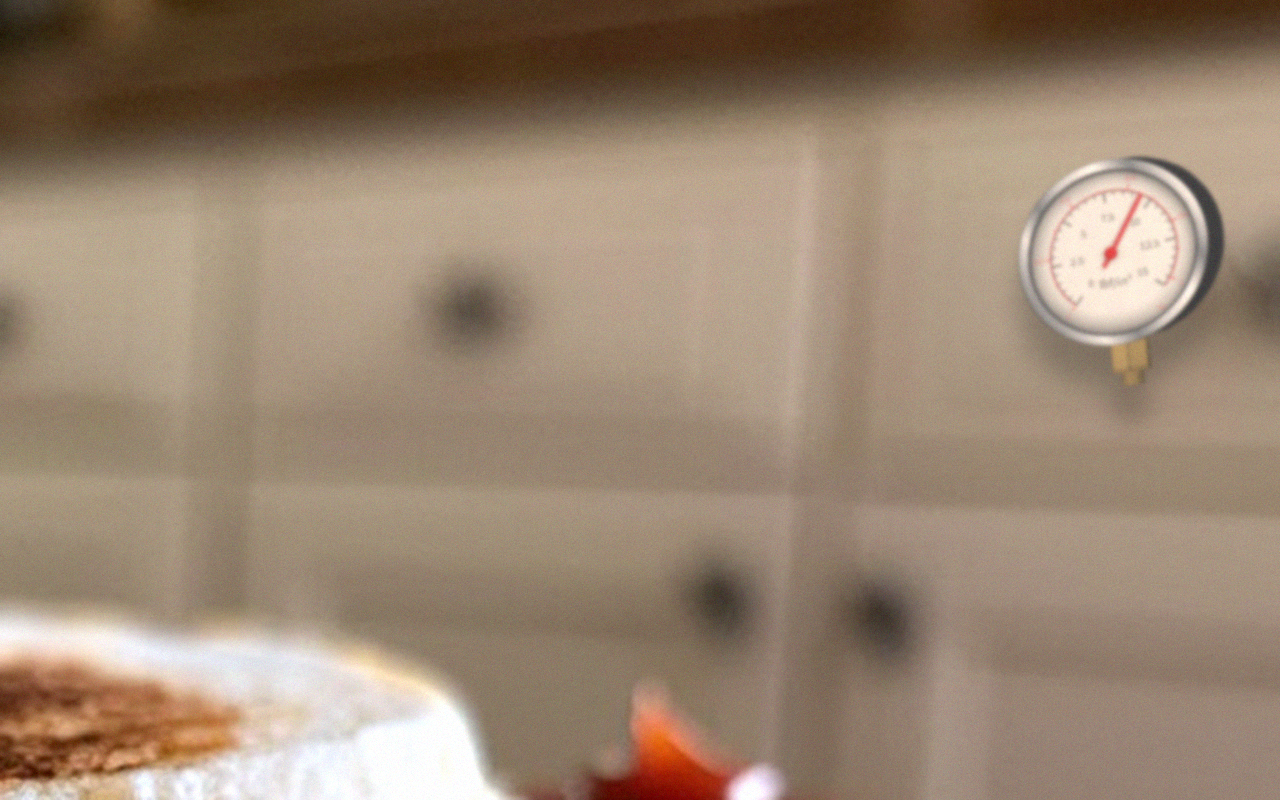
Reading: 9.5 psi
